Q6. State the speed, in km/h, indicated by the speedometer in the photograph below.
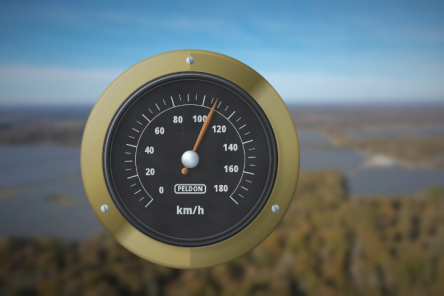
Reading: 107.5 km/h
